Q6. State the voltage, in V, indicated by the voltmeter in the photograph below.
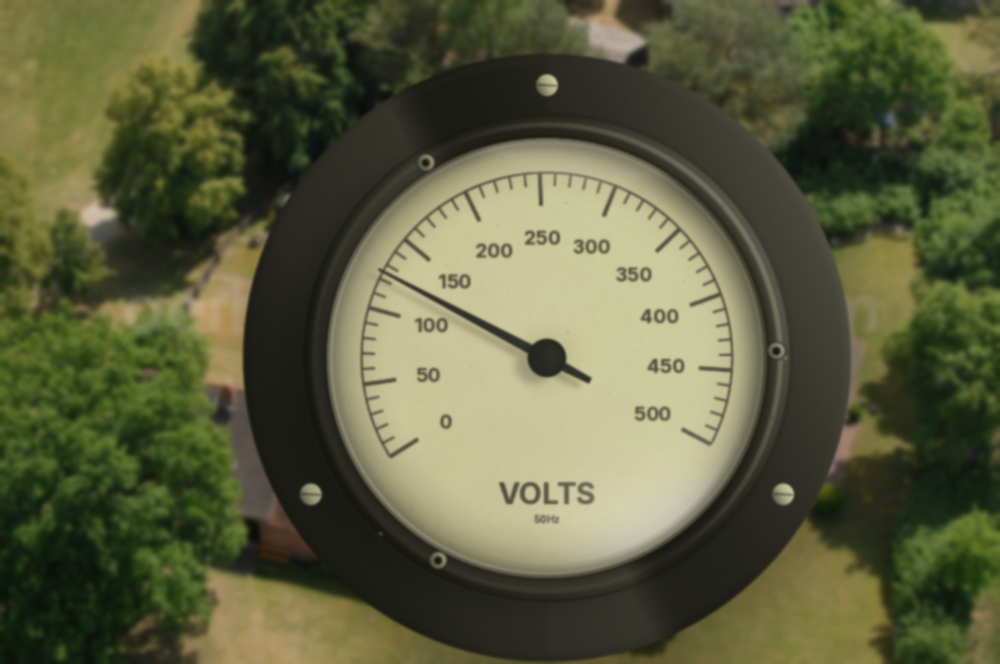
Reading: 125 V
